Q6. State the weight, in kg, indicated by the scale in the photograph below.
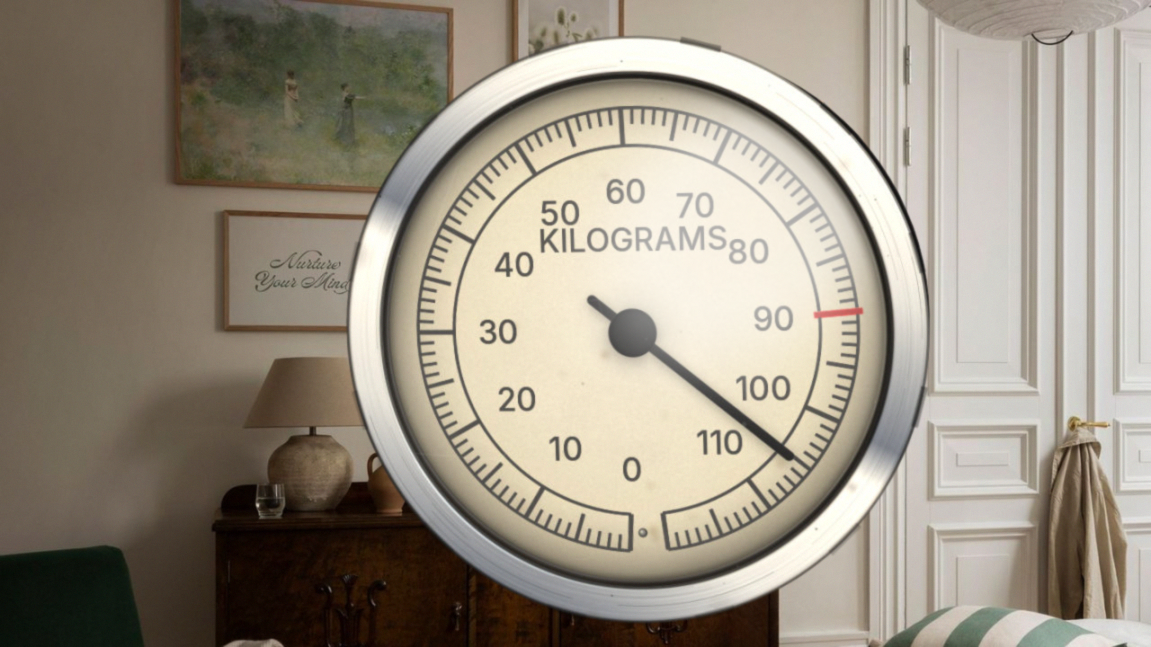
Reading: 105 kg
